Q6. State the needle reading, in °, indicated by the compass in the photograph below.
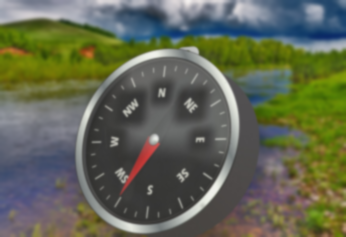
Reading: 210 °
